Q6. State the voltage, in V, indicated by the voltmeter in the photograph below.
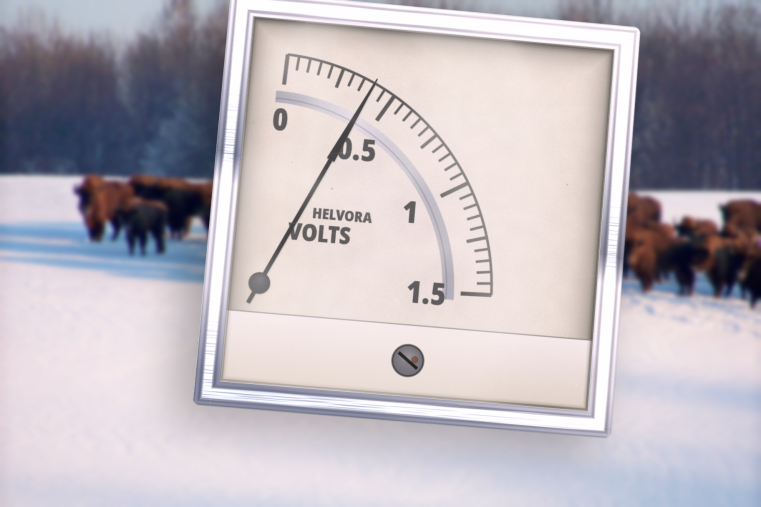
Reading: 0.4 V
